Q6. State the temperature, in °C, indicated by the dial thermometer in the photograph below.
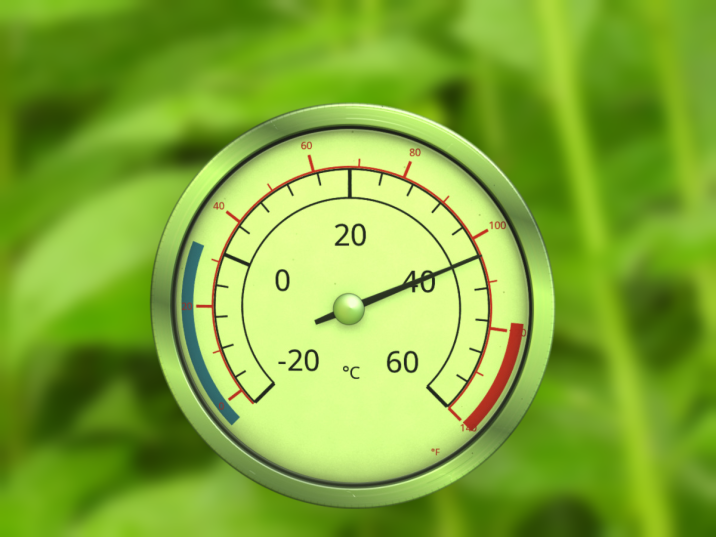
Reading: 40 °C
